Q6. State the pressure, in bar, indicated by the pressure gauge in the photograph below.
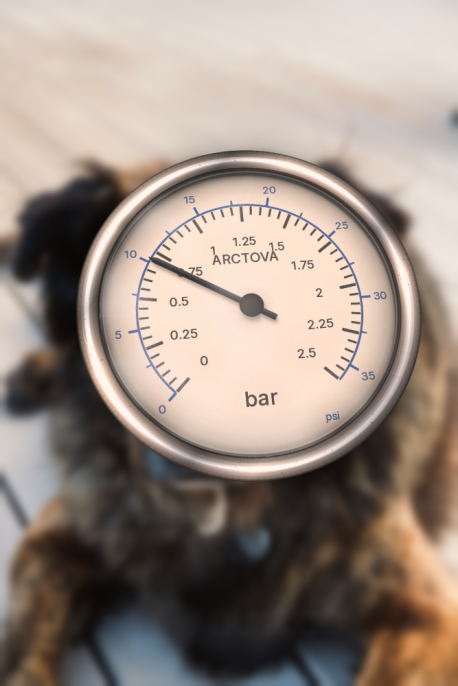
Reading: 0.7 bar
